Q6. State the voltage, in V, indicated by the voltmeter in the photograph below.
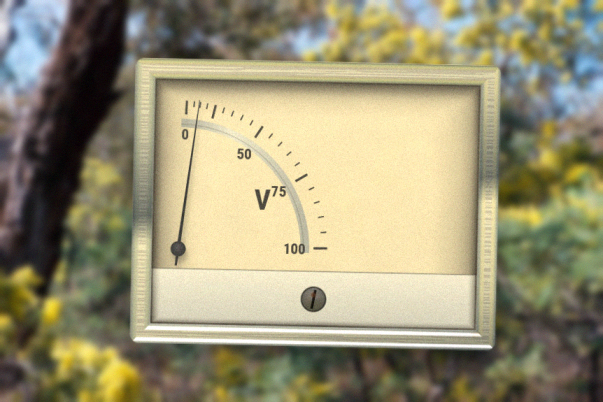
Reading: 15 V
